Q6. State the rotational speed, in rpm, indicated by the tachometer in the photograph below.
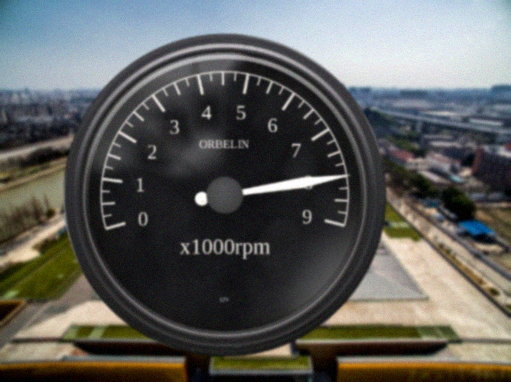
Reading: 8000 rpm
